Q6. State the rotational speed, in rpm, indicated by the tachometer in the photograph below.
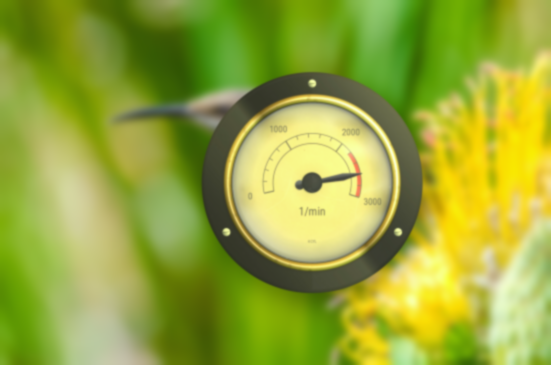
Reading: 2600 rpm
